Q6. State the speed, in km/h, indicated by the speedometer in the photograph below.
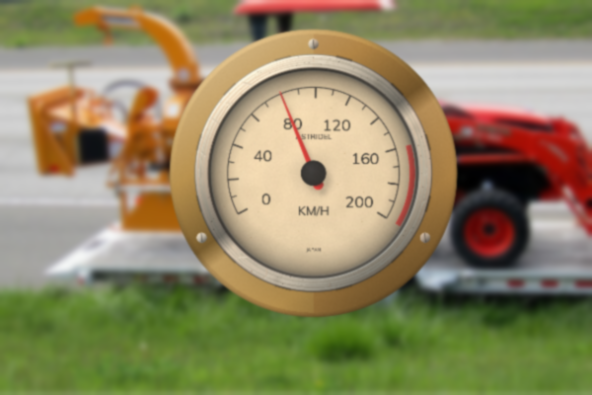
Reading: 80 km/h
